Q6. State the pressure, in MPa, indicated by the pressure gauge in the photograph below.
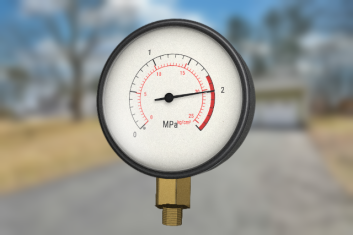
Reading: 2 MPa
